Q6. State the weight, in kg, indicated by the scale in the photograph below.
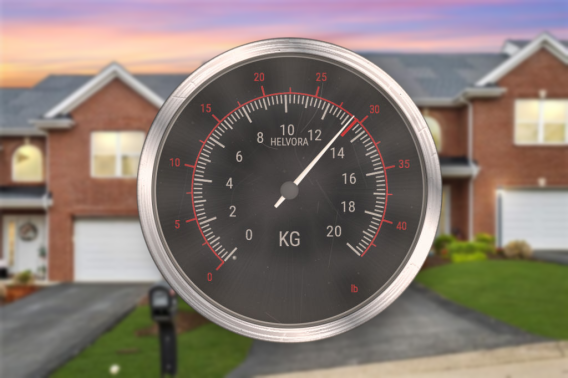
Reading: 13.2 kg
